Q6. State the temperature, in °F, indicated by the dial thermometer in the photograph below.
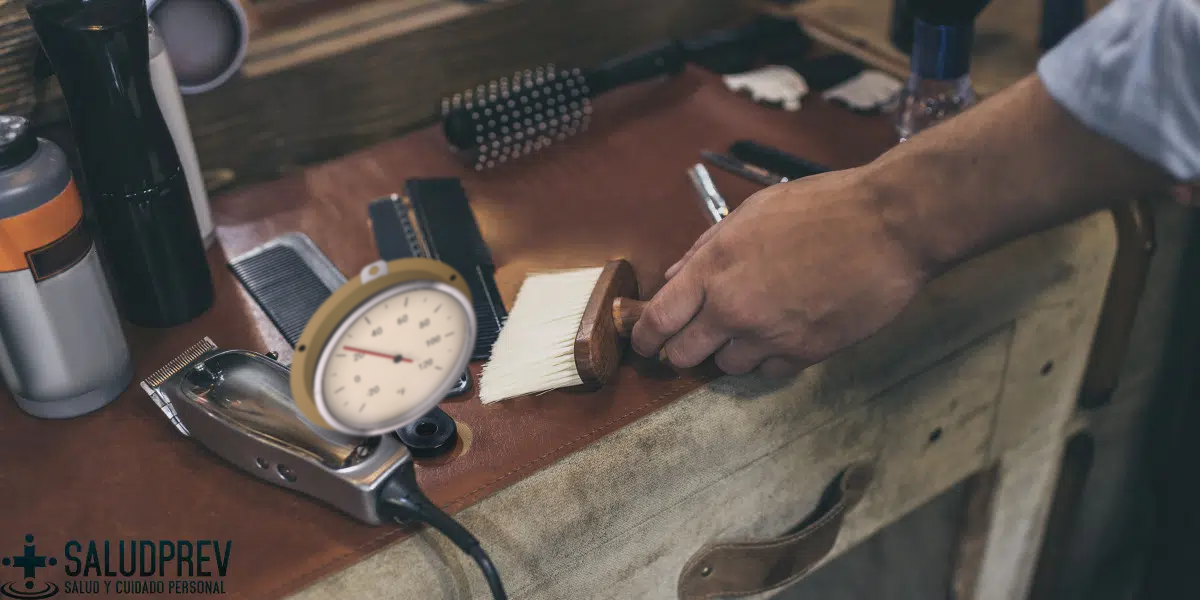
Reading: 25 °F
